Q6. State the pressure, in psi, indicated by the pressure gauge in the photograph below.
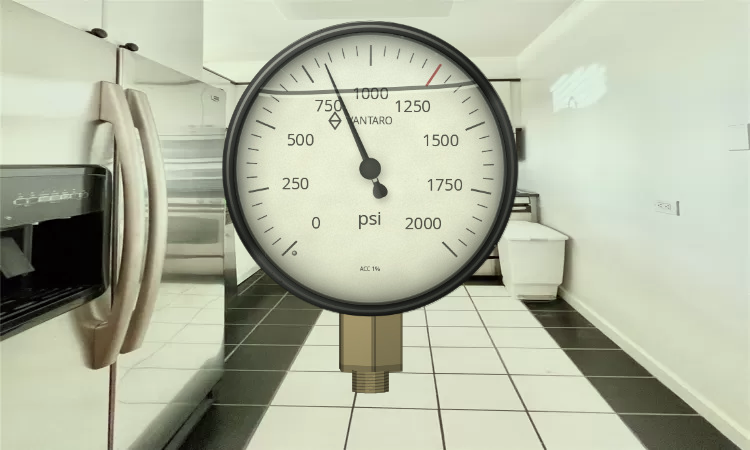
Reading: 825 psi
